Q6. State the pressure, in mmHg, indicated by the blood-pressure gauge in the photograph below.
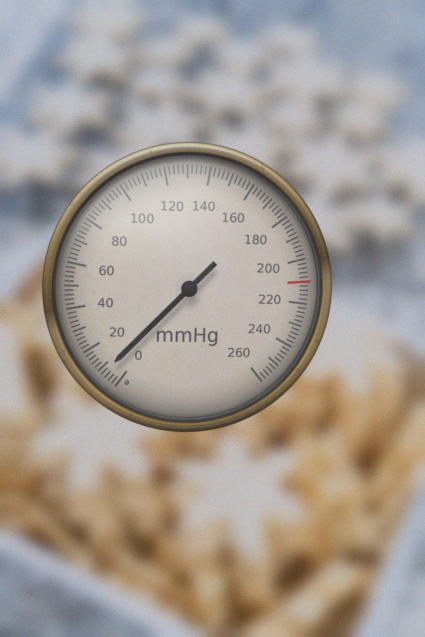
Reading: 8 mmHg
